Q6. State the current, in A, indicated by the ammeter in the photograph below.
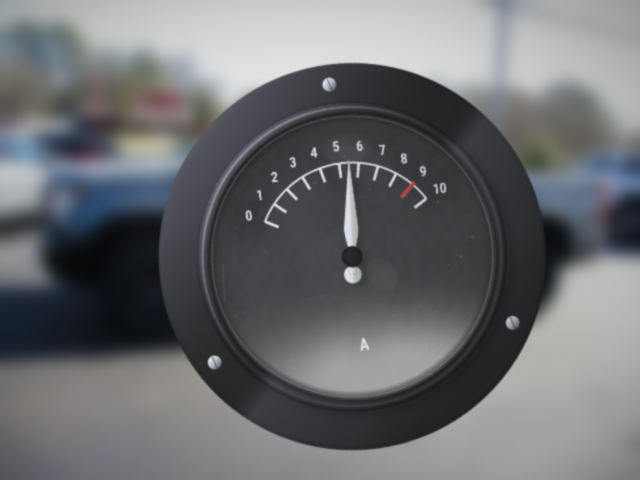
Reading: 5.5 A
